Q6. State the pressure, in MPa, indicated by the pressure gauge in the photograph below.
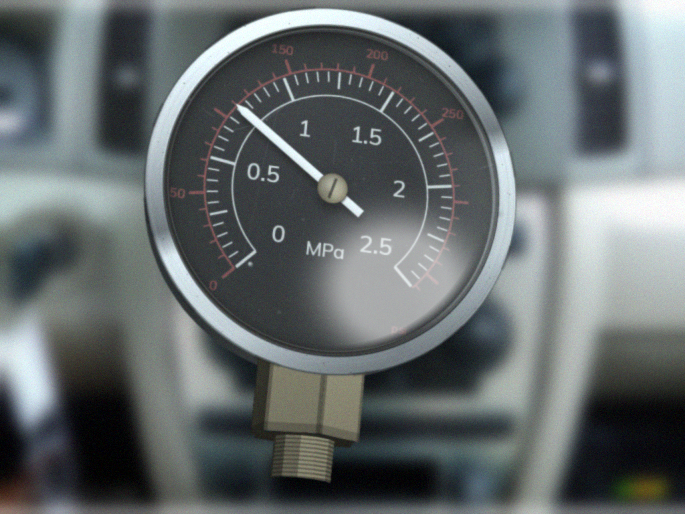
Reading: 0.75 MPa
